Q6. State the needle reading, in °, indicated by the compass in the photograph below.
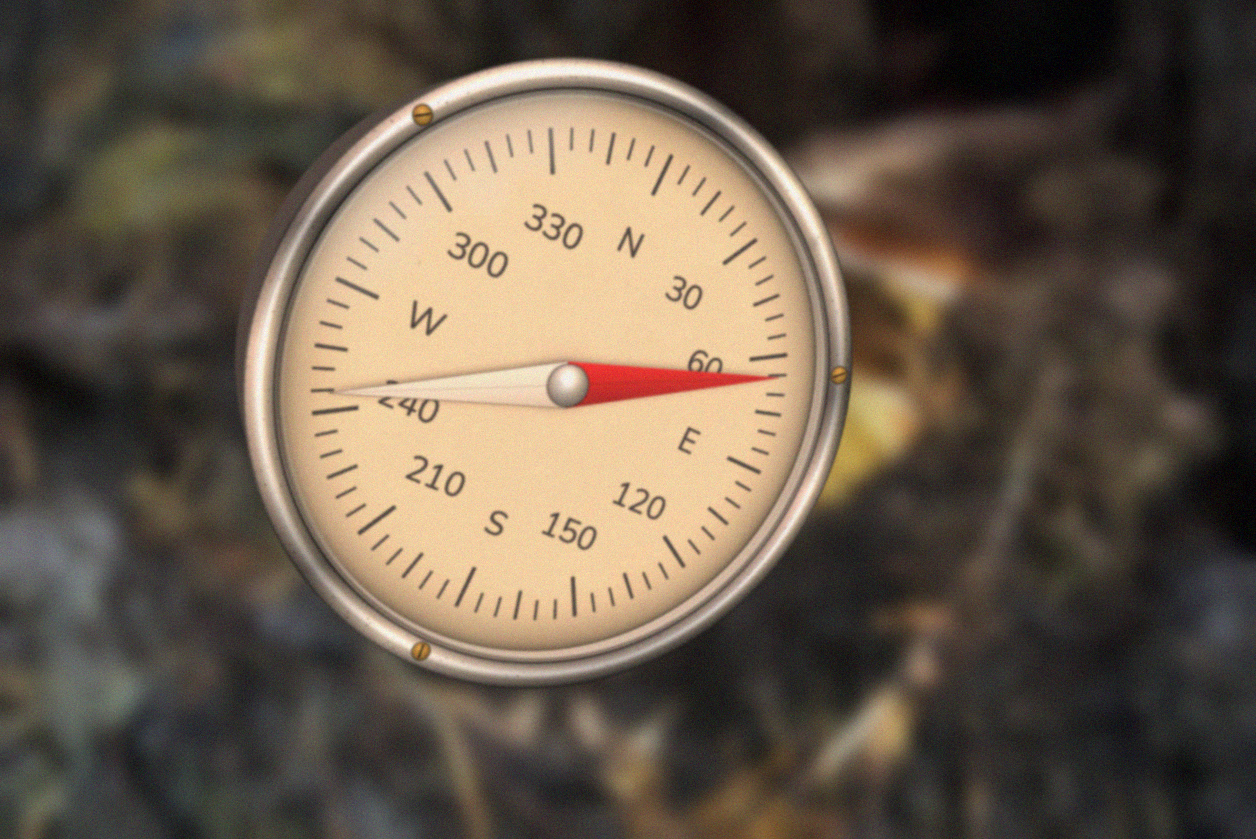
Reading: 65 °
